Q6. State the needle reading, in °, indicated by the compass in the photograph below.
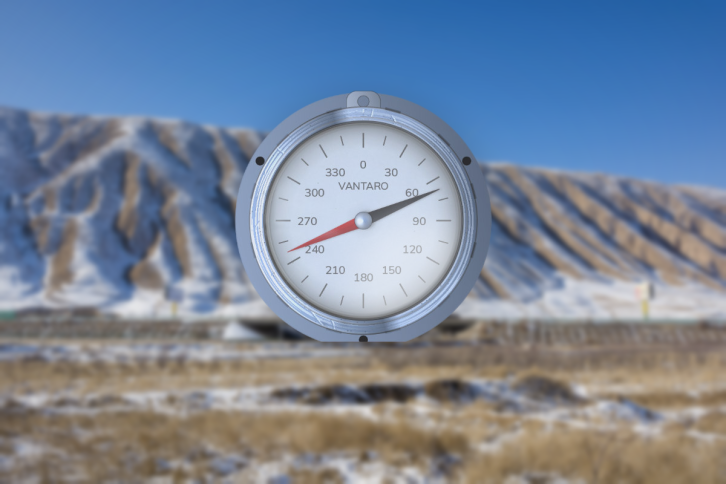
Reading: 247.5 °
